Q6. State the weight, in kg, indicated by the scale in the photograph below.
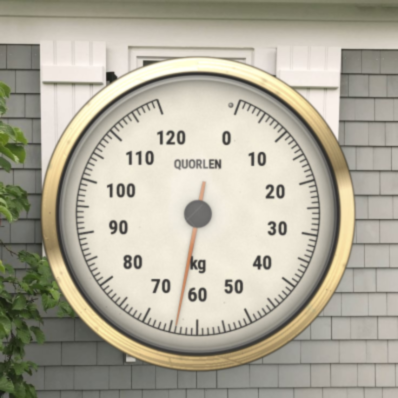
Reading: 64 kg
